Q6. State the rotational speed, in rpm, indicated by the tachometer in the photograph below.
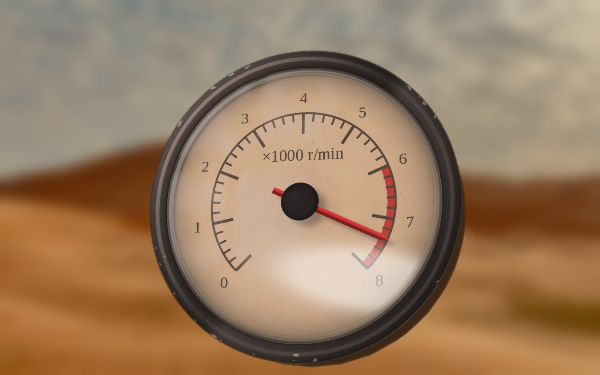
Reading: 7400 rpm
